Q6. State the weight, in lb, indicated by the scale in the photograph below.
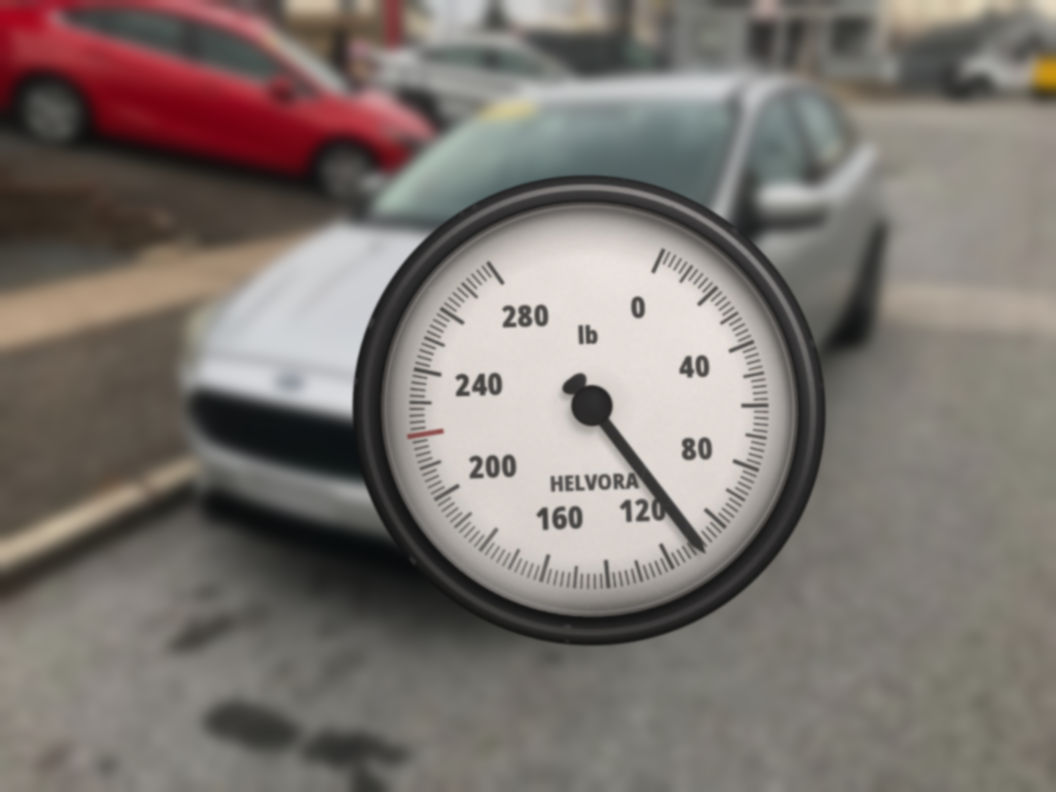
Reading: 110 lb
